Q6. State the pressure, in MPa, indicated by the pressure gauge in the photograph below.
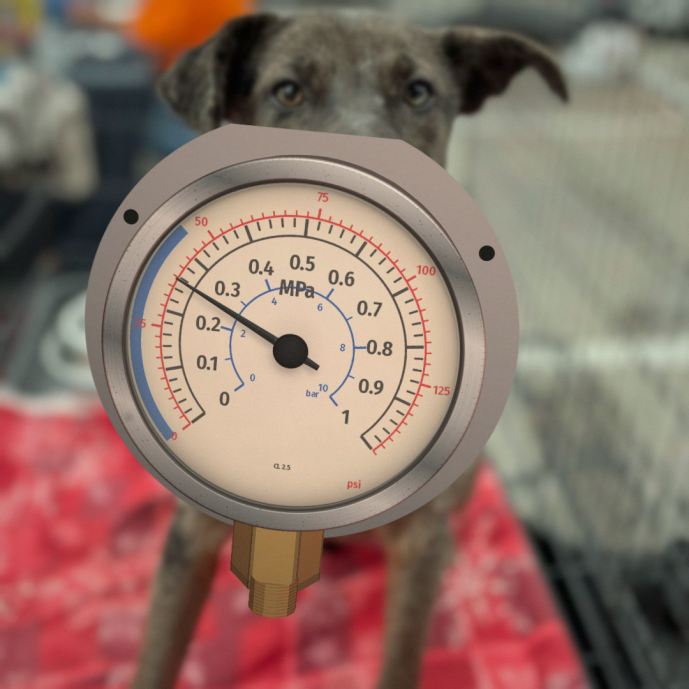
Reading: 0.26 MPa
